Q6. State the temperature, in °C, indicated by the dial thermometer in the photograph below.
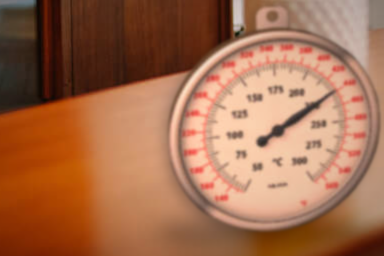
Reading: 225 °C
